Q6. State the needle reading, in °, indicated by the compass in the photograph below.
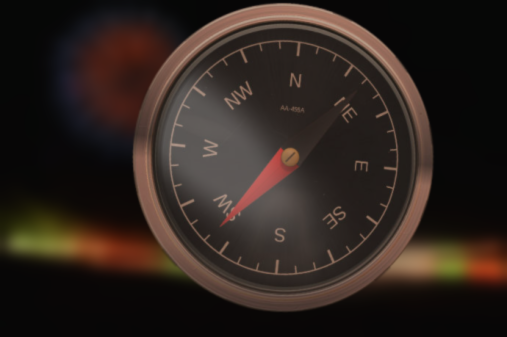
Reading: 220 °
